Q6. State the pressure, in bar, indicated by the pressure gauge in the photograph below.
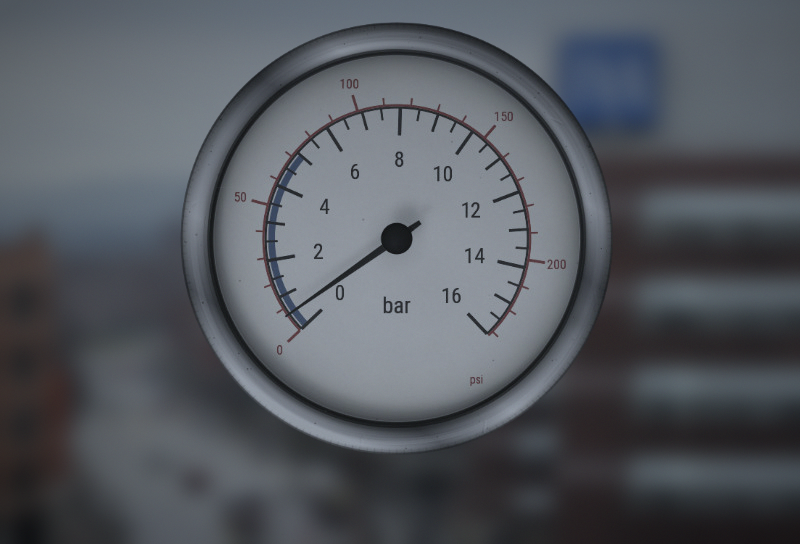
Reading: 0.5 bar
